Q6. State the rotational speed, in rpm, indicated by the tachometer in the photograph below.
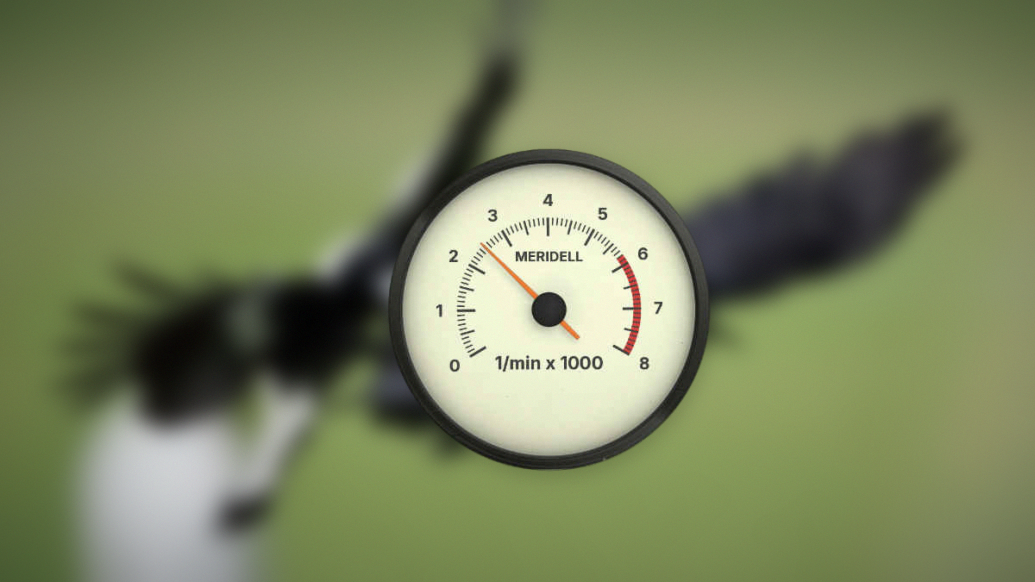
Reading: 2500 rpm
